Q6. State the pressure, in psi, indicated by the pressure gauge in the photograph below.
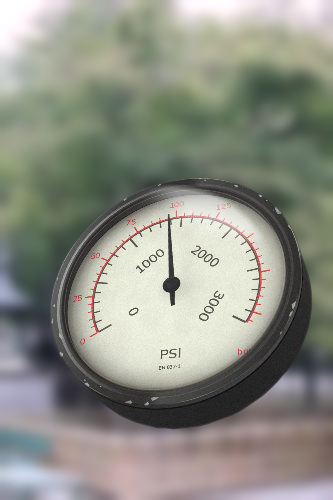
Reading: 1400 psi
